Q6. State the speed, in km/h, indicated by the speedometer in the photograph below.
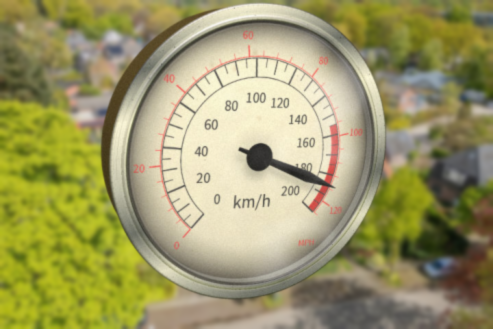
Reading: 185 km/h
